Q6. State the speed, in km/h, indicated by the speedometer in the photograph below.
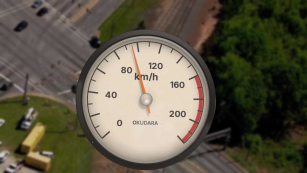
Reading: 95 km/h
